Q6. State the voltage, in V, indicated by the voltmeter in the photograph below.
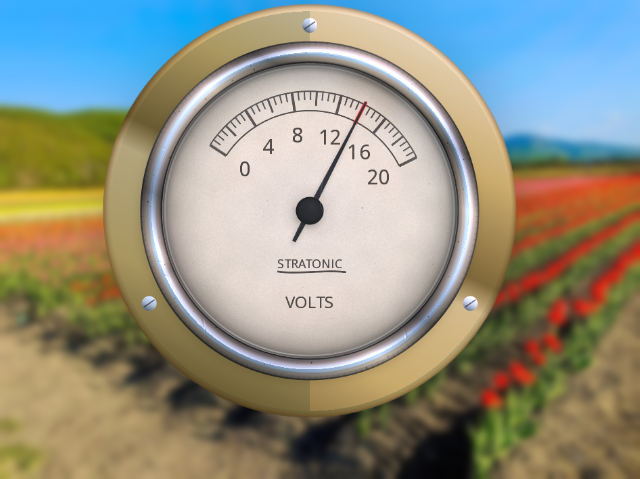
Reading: 14 V
